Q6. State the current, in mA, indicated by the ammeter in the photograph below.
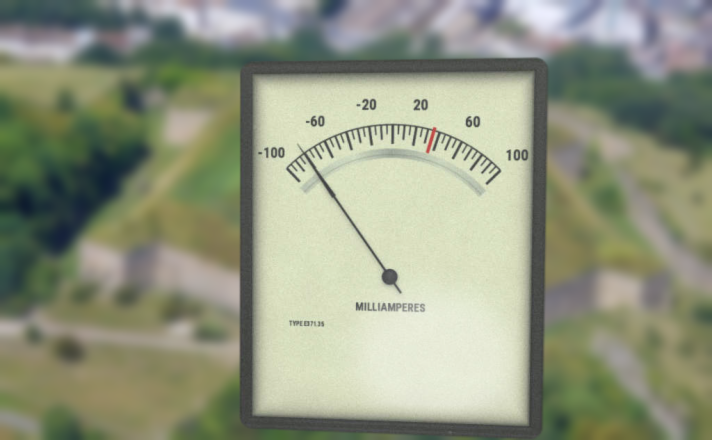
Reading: -80 mA
